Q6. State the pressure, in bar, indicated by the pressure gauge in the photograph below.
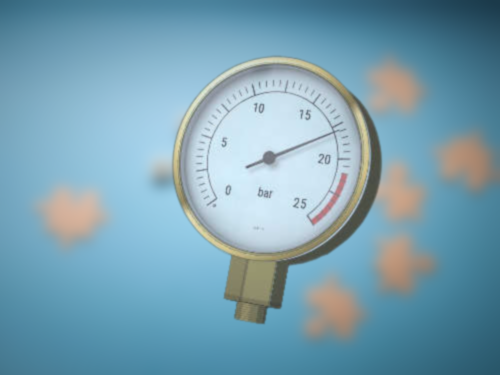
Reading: 18 bar
